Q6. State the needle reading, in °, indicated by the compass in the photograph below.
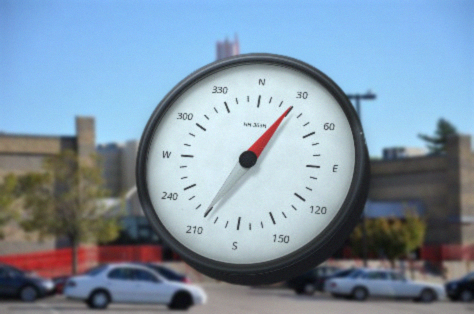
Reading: 30 °
